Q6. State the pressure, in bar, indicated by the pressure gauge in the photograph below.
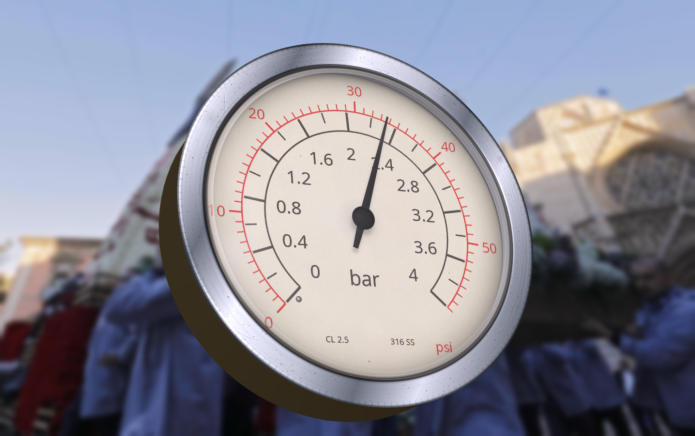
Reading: 2.3 bar
